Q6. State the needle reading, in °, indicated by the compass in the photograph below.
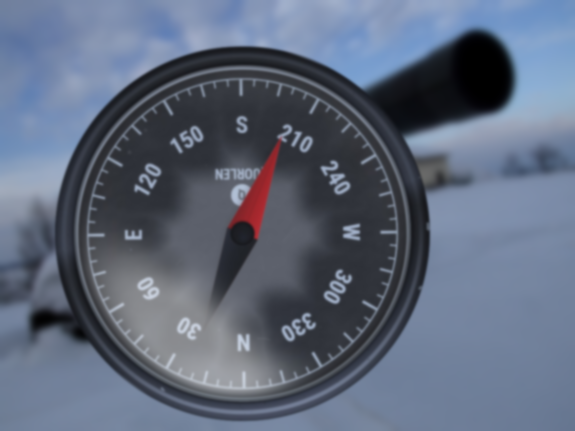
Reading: 202.5 °
